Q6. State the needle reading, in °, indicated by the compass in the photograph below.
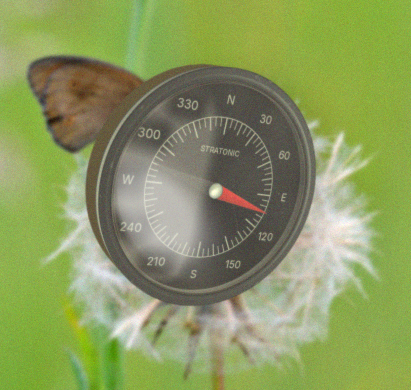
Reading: 105 °
